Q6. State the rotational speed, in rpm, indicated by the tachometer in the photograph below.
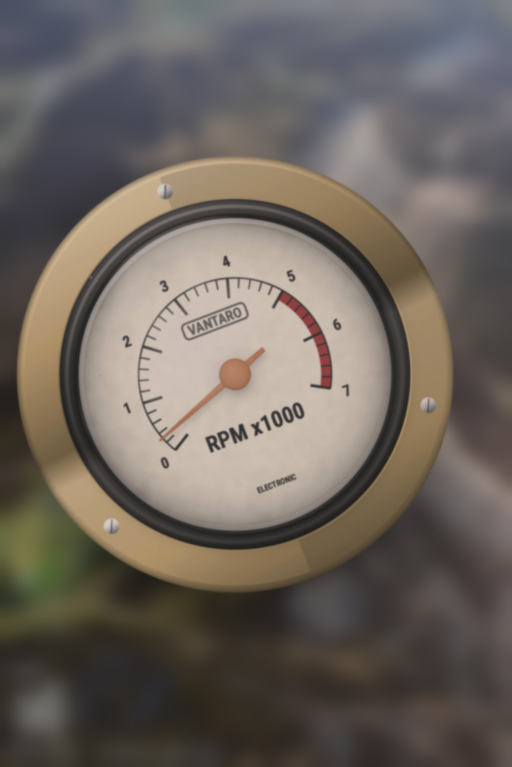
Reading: 300 rpm
